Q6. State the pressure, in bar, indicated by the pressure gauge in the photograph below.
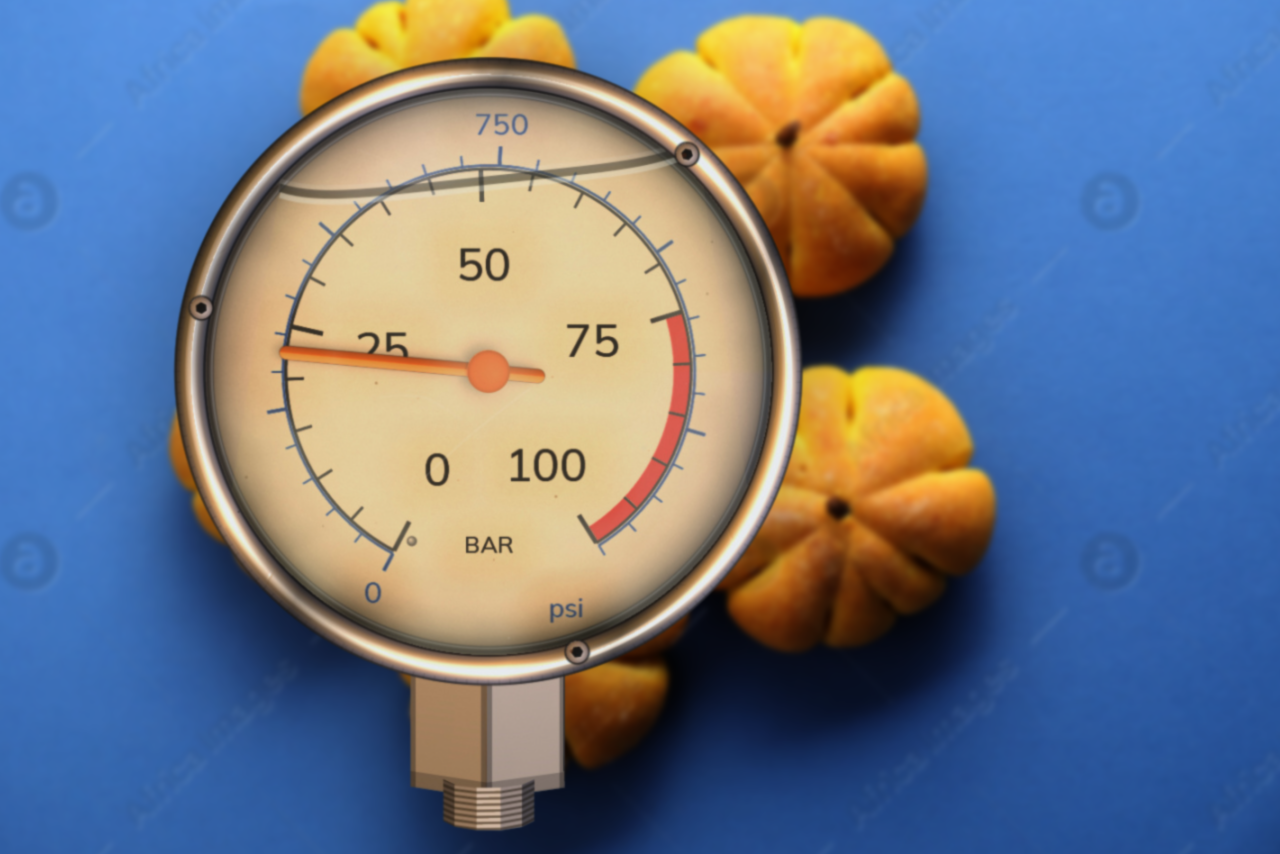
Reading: 22.5 bar
